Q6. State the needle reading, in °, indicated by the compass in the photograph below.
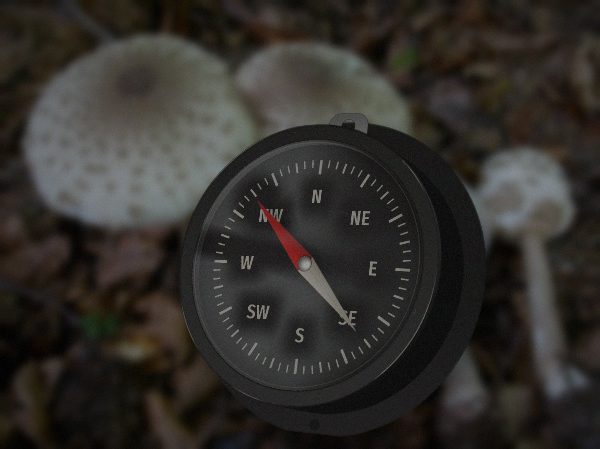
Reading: 315 °
